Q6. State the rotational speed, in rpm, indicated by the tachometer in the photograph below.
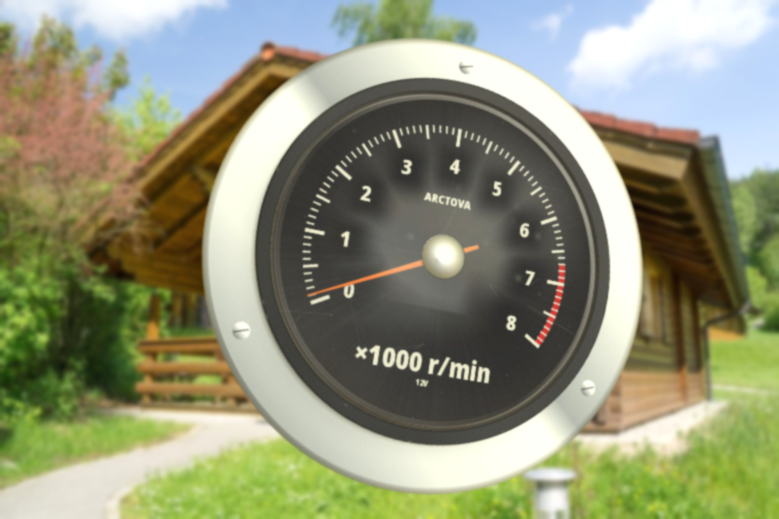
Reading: 100 rpm
